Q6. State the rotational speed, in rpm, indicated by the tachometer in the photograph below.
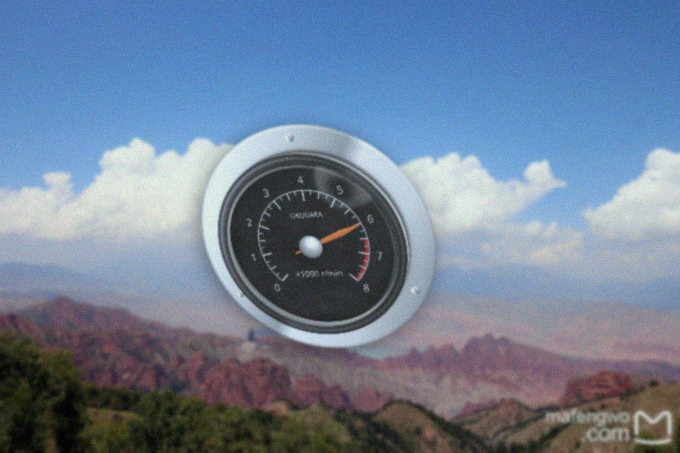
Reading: 6000 rpm
